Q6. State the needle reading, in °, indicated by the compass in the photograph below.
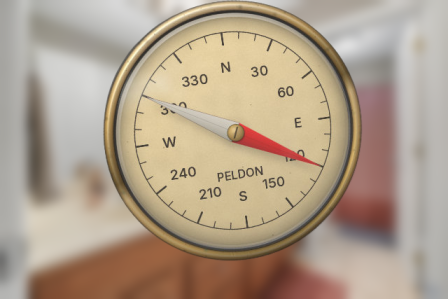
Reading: 120 °
